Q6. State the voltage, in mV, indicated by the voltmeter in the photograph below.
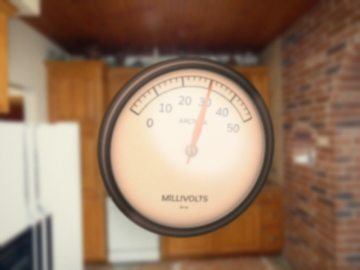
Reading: 30 mV
